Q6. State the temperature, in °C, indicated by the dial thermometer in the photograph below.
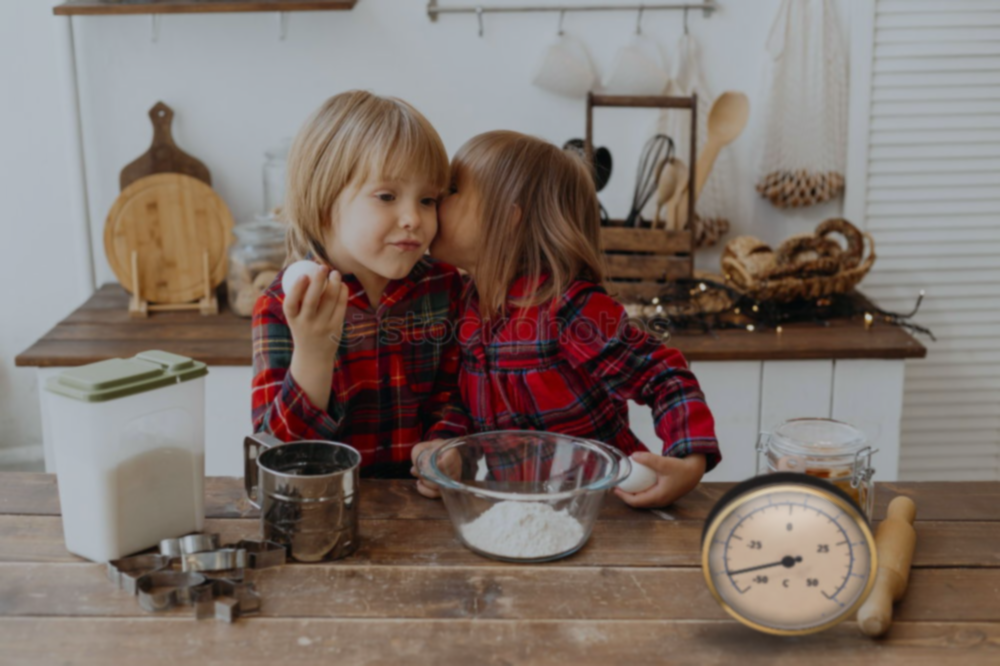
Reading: -40 °C
